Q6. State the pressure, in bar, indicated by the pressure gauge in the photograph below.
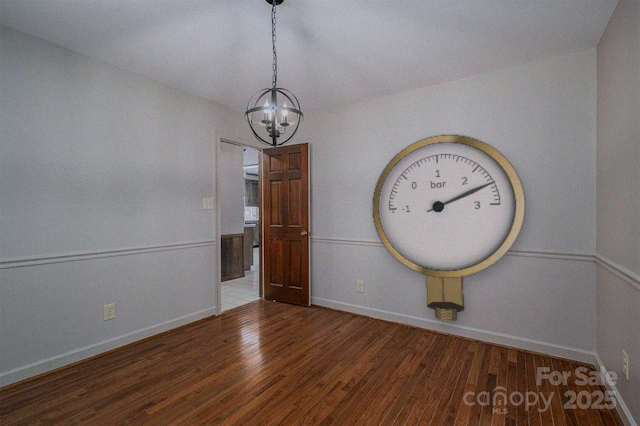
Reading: 2.5 bar
